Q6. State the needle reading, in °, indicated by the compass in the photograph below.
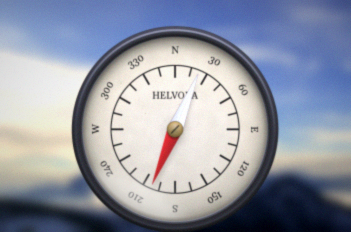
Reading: 202.5 °
